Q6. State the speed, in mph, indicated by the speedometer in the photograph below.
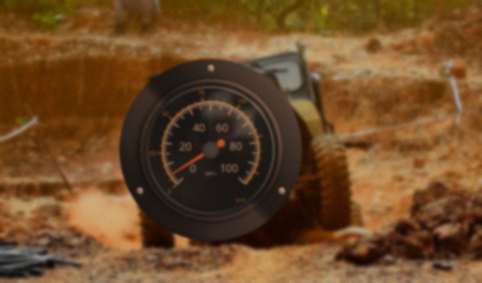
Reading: 5 mph
